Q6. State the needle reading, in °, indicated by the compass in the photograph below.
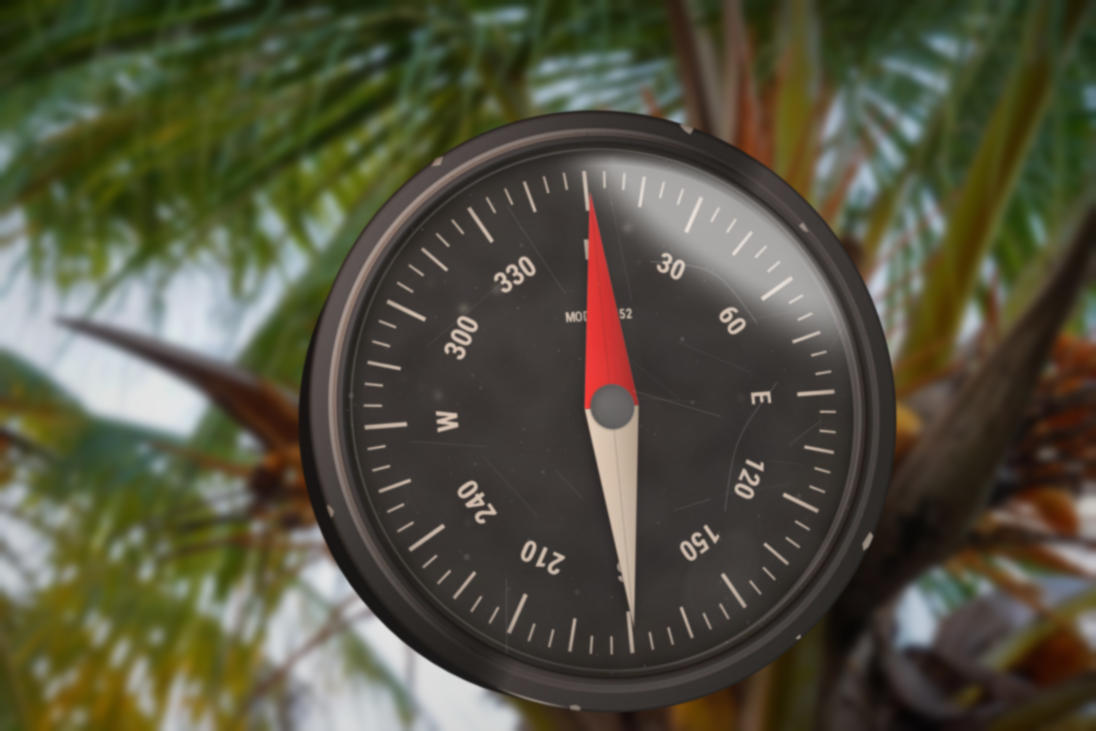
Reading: 0 °
